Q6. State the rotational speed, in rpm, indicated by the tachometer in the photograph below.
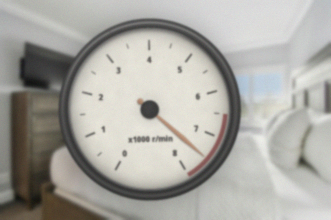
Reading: 7500 rpm
